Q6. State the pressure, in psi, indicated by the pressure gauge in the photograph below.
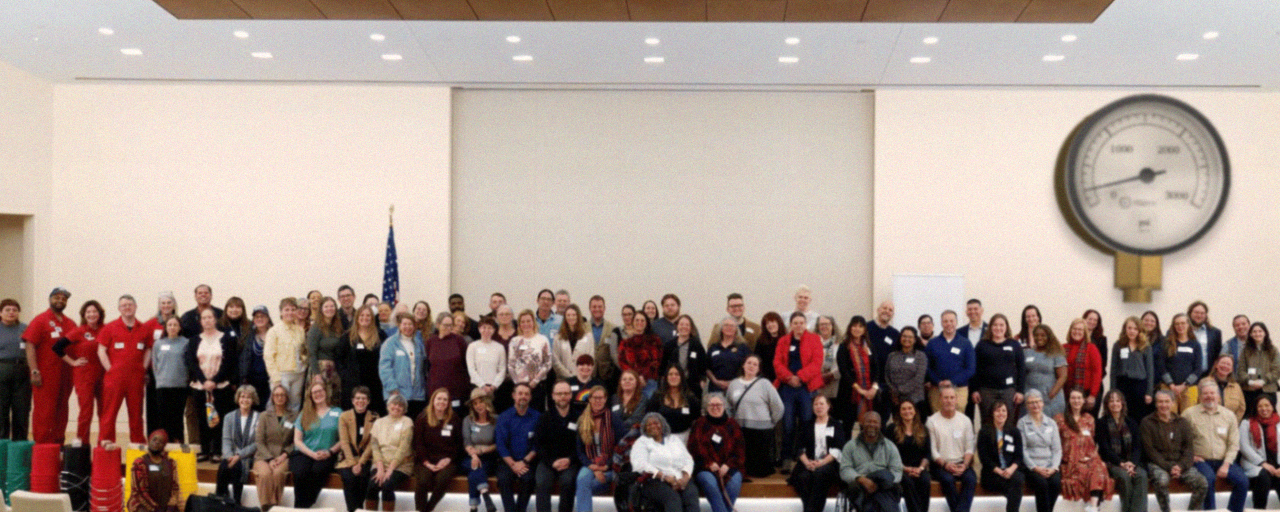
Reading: 200 psi
